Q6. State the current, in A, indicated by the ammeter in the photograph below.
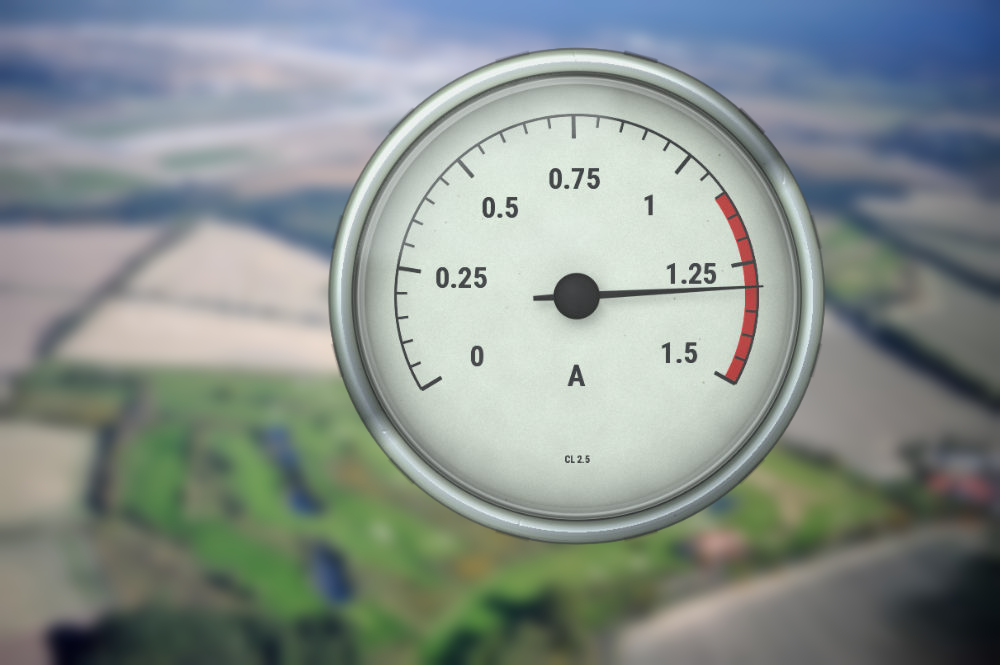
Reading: 1.3 A
